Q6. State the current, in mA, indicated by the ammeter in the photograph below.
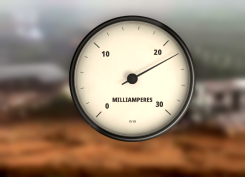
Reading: 22 mA
